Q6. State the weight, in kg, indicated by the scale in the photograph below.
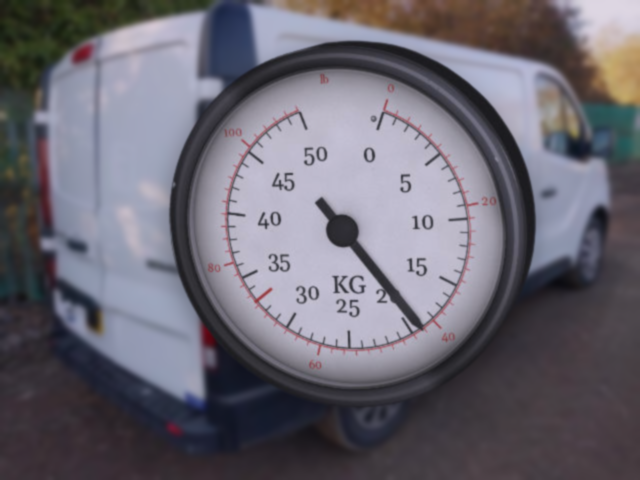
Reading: 19 kg
